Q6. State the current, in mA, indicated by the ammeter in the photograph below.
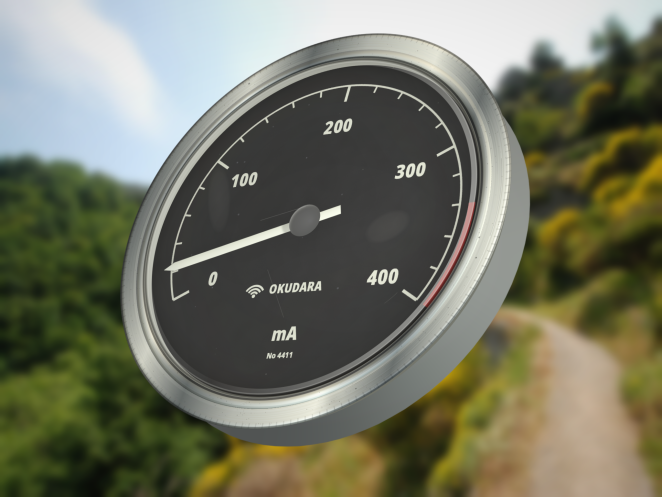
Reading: 20 mA
